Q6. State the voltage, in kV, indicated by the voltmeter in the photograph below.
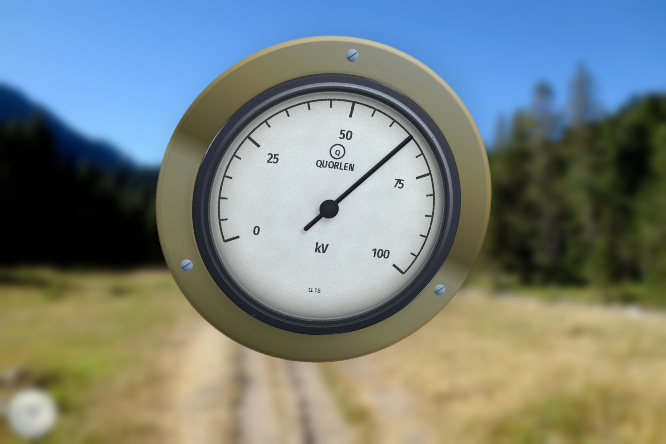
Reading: 65 kV
